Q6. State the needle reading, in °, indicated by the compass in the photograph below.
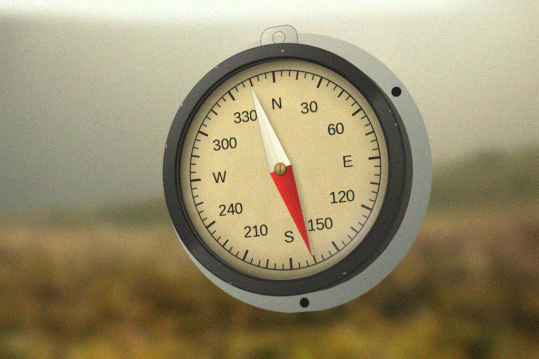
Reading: 165 °
